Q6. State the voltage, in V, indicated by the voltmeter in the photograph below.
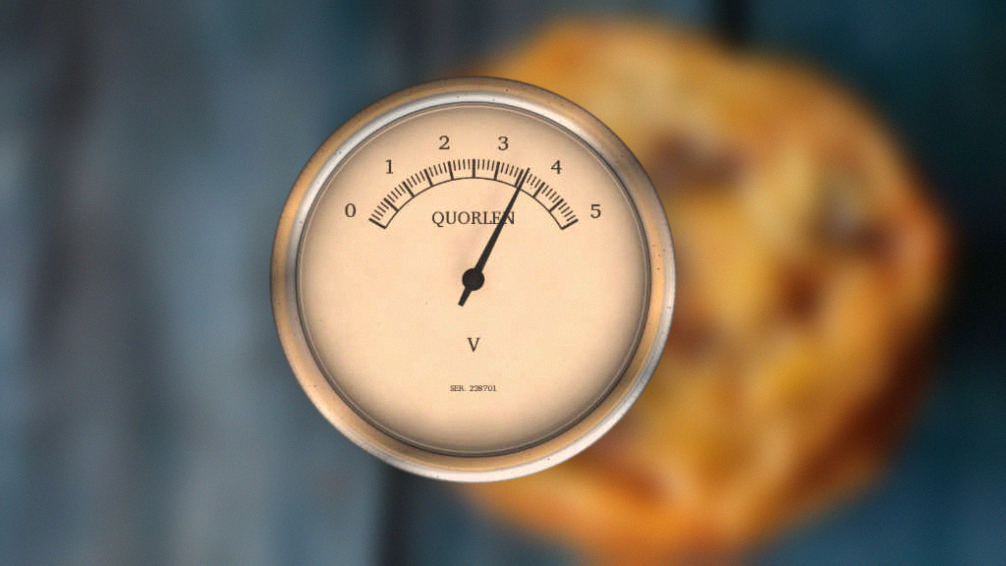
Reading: 3.6 V
